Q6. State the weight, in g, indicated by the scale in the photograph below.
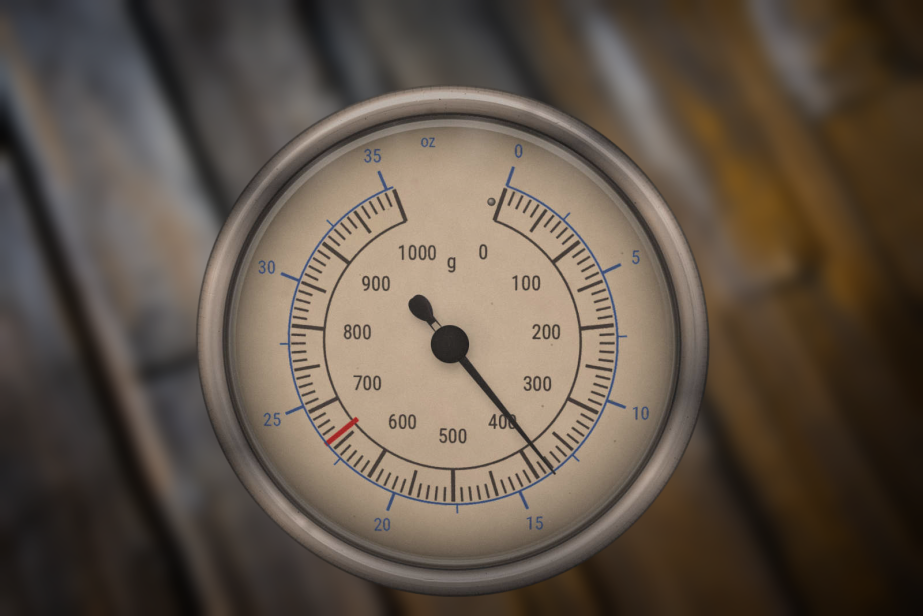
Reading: 380 g
